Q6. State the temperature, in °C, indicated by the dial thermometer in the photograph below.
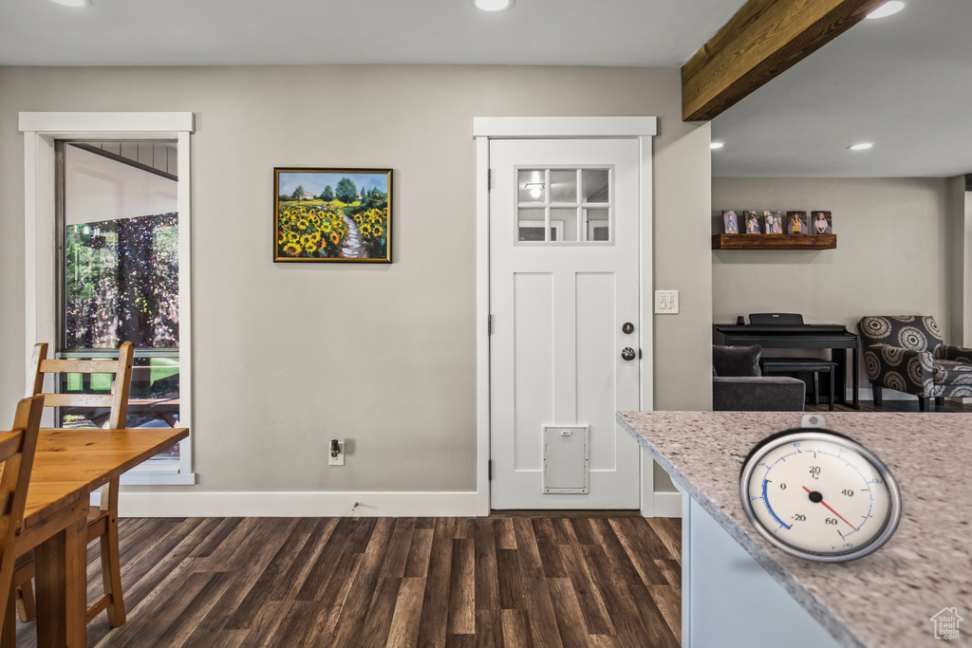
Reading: 55 °C
